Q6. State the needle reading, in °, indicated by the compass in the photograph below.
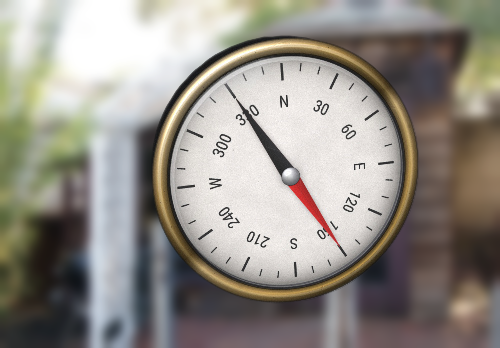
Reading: 150 °
